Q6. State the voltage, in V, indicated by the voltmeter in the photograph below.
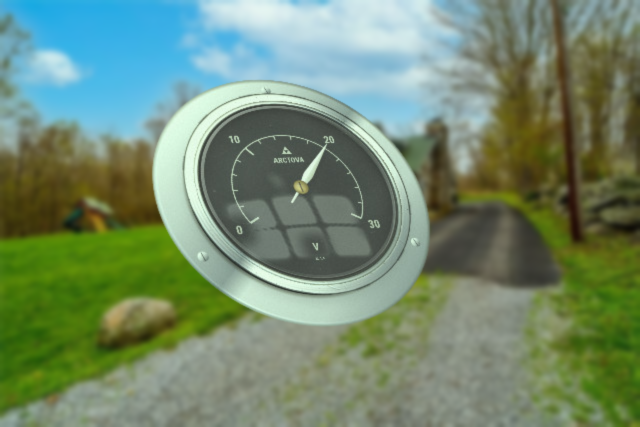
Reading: 20 V
